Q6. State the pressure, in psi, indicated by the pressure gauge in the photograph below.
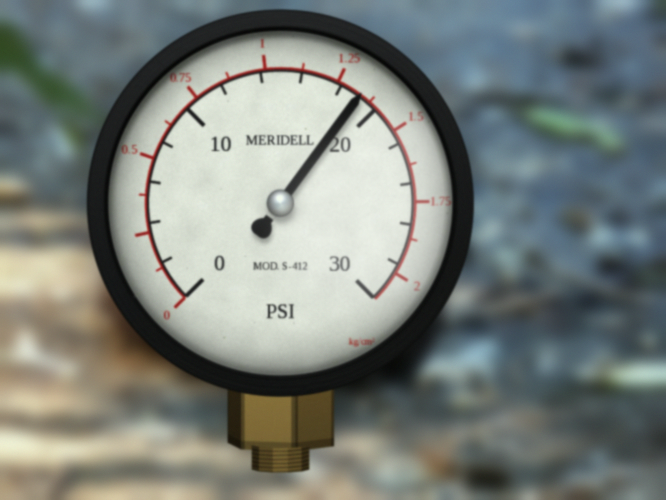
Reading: 19 psi
